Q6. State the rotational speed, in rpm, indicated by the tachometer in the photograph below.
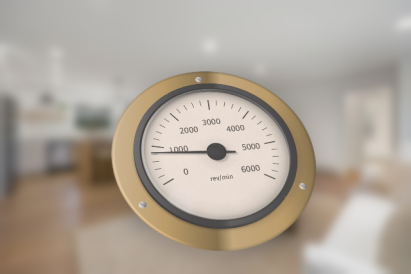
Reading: 800 rpm
